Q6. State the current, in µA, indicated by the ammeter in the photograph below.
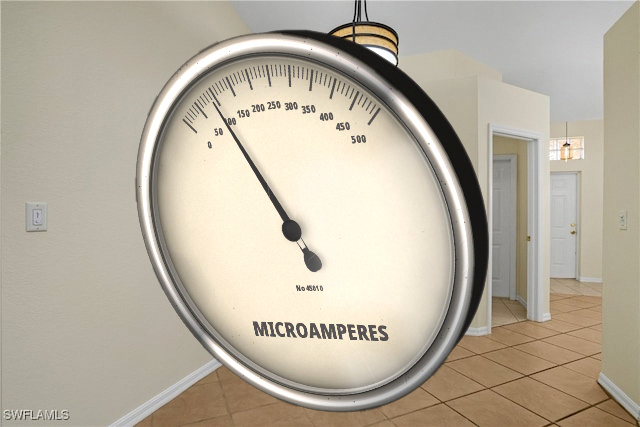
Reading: 100 µA
